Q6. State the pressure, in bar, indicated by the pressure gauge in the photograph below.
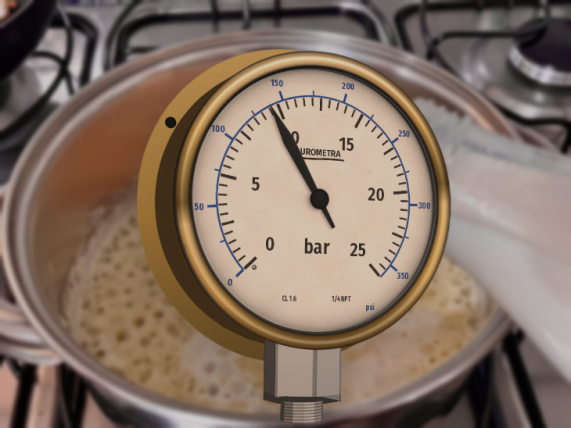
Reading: 9.5 bar
